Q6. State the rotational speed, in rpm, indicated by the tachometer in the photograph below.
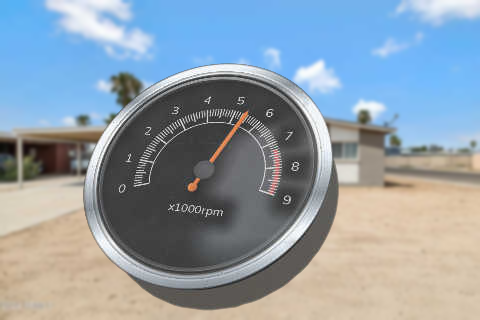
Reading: 5500 rpm
